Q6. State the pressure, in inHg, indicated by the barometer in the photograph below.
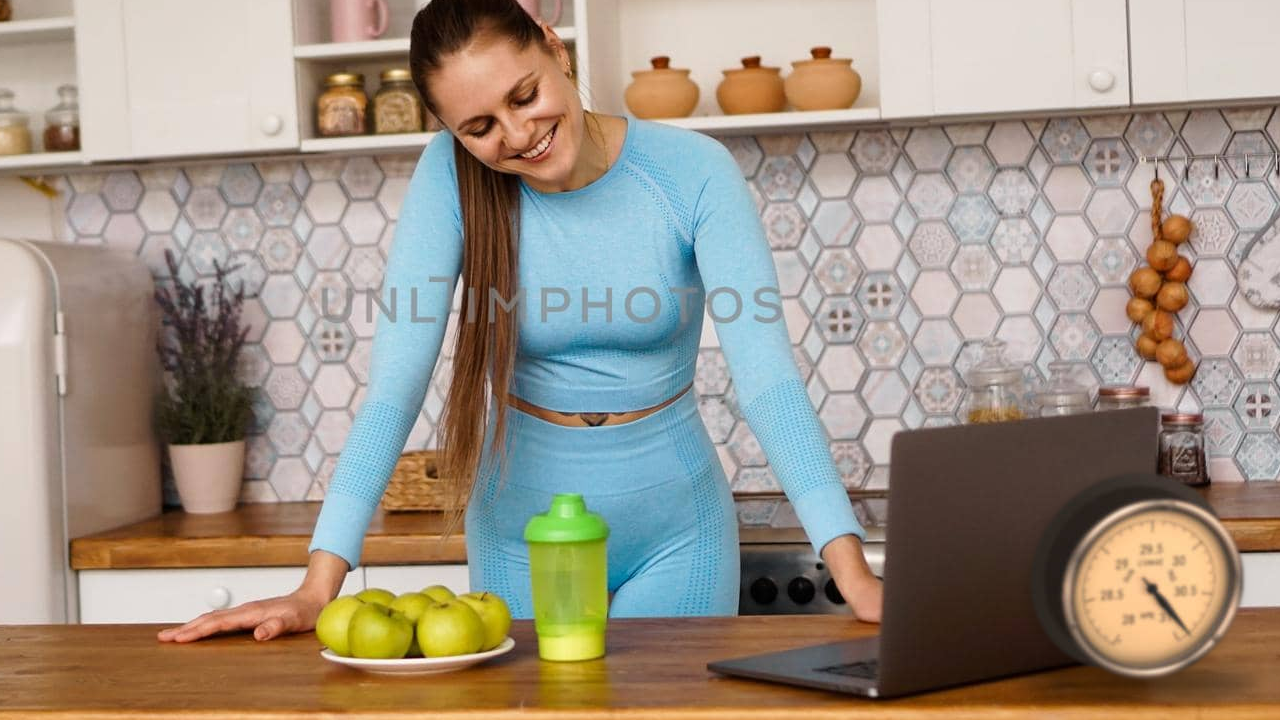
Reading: 30.9 inHg
